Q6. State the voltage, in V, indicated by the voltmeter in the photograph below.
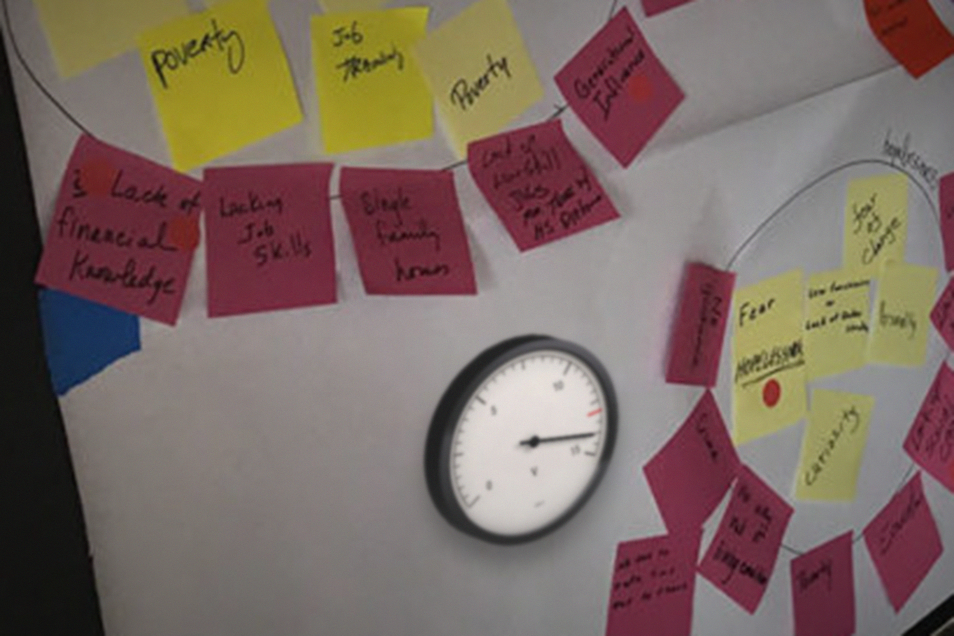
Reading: 14 V
